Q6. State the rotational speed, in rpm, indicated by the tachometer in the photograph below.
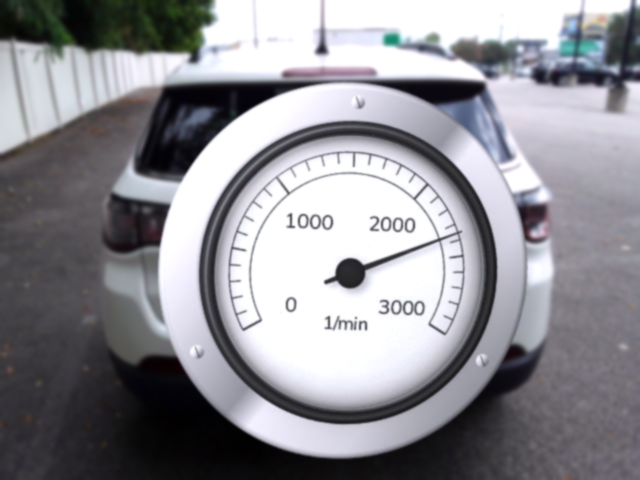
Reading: 2350 rpm
